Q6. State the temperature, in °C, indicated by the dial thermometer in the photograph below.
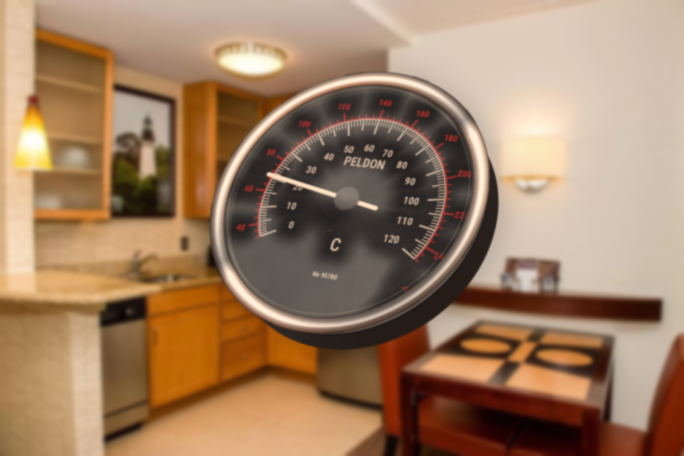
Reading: 20 °C
